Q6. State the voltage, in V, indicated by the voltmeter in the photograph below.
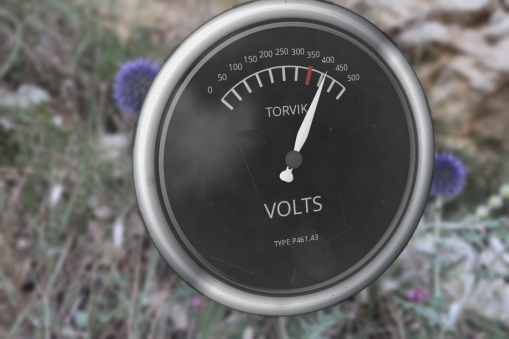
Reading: 400 V
